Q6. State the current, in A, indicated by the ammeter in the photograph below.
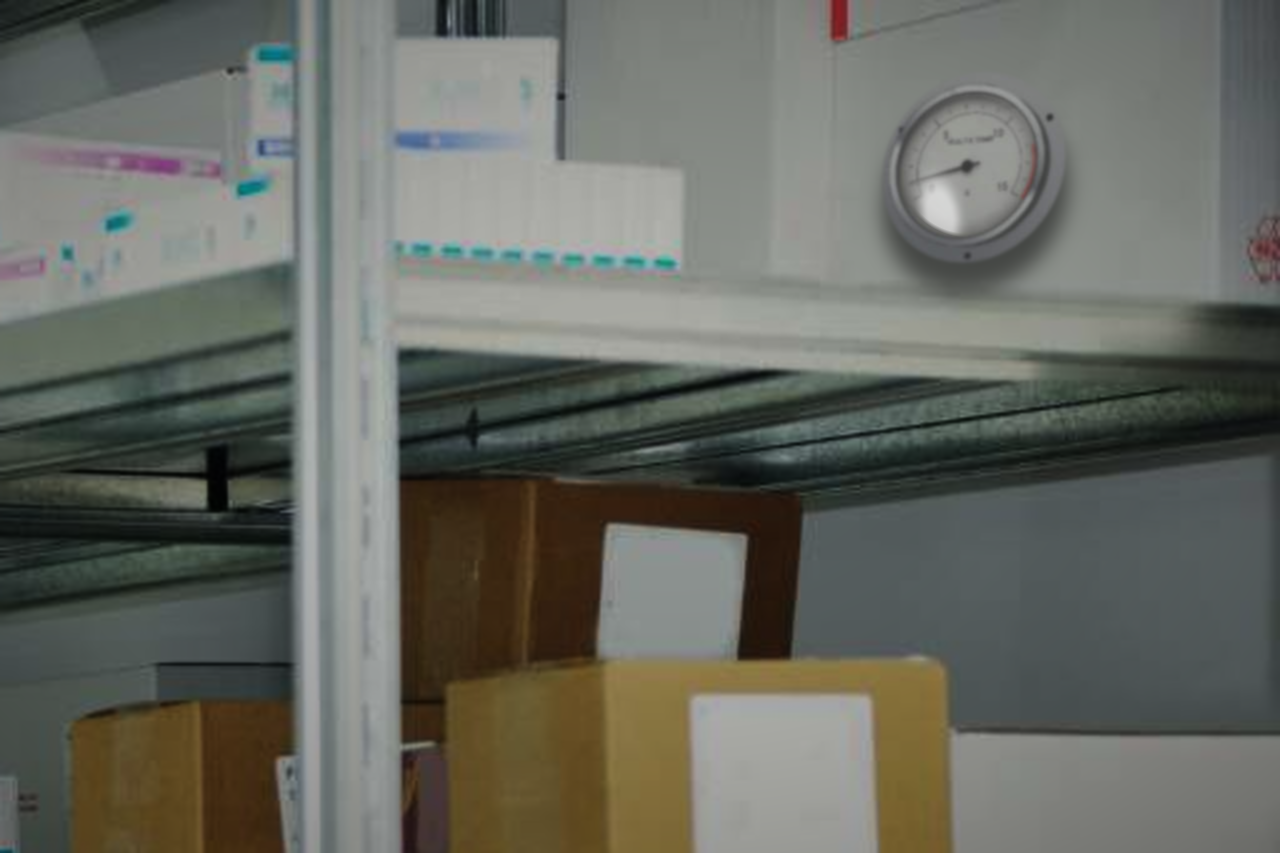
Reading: 1 A
